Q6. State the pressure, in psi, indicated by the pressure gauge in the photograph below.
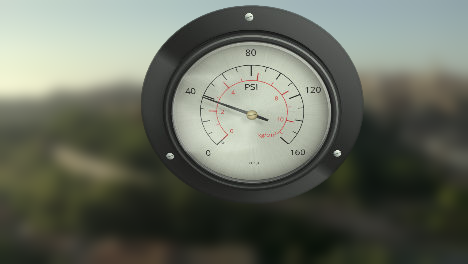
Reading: 40 psi
